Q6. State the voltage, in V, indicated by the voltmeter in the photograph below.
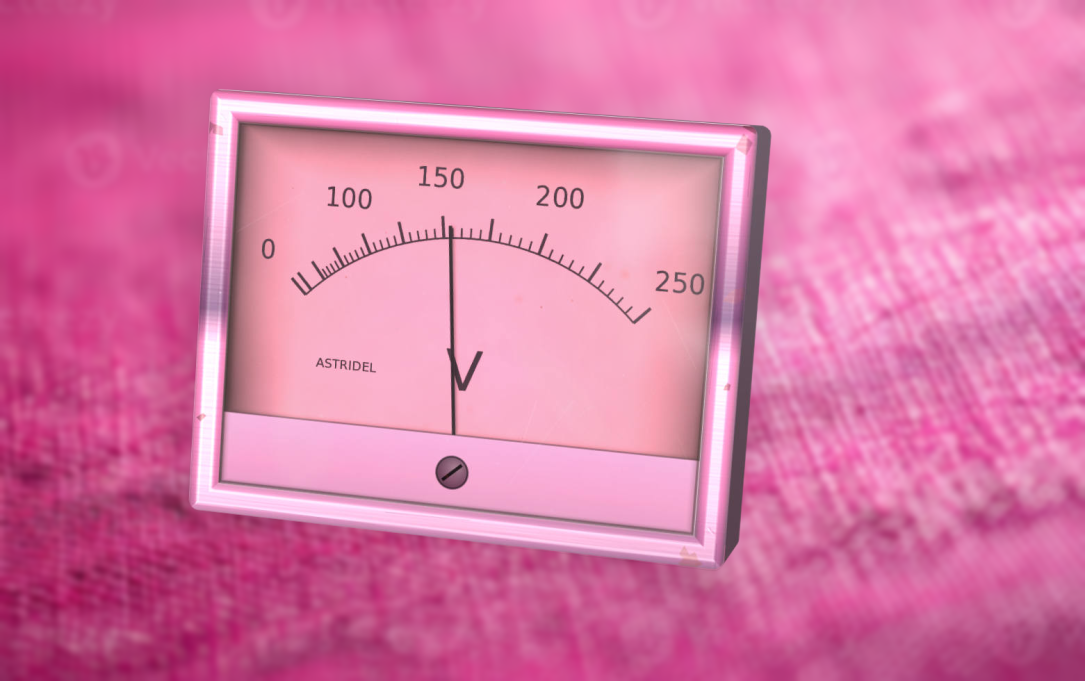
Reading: 155 V
